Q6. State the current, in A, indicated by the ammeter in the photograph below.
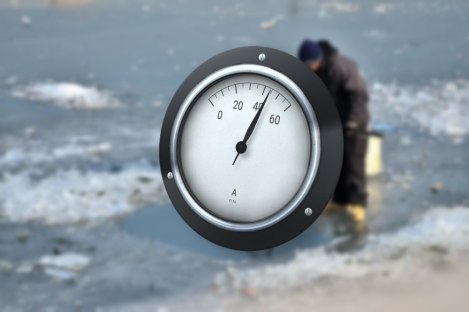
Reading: 45 A
